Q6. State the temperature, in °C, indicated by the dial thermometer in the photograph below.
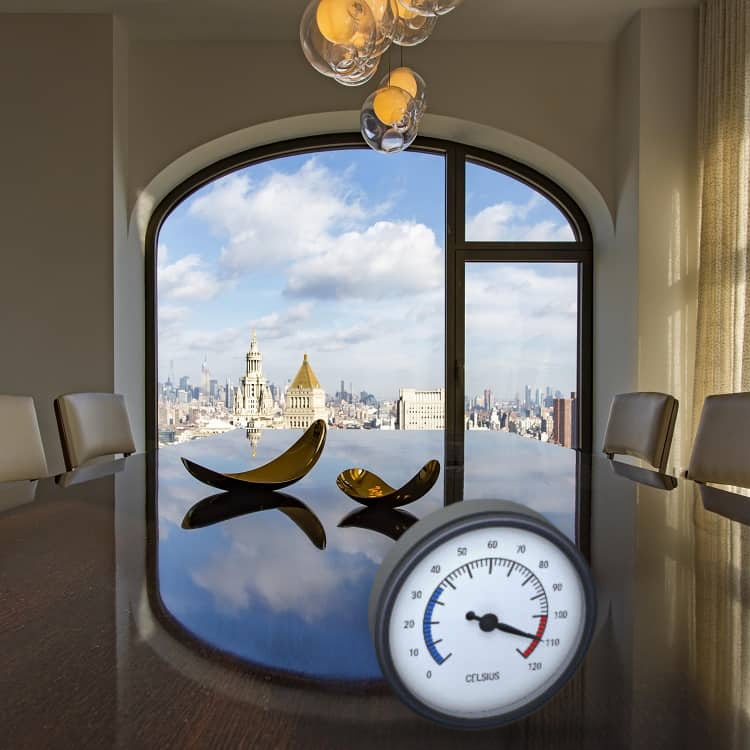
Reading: 110 °C
